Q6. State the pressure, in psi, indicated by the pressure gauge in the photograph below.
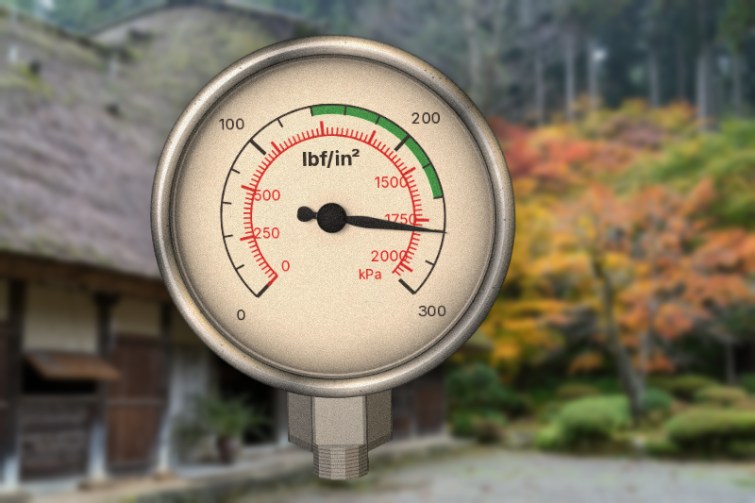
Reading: 260 psi
